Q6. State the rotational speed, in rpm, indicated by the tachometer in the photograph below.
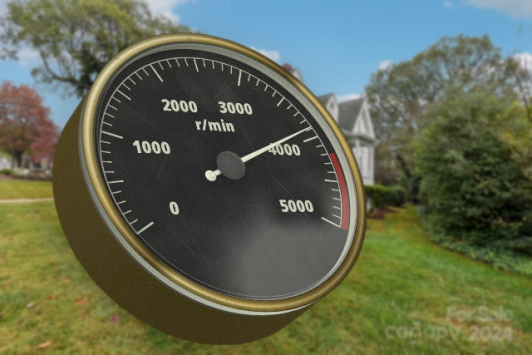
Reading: 3900 rpm
